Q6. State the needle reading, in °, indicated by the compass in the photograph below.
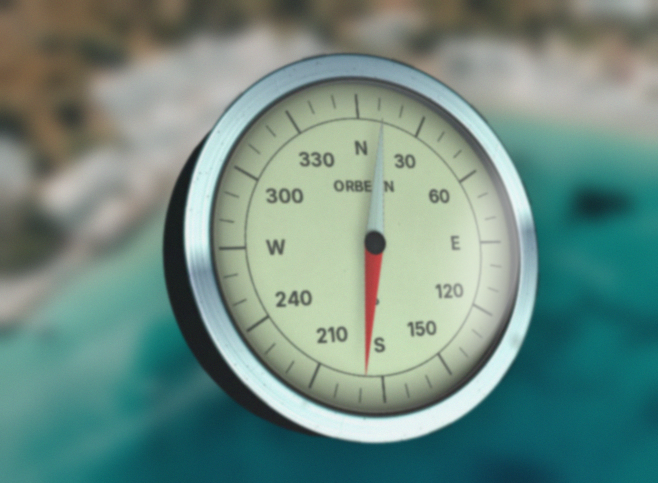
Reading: 190 °
